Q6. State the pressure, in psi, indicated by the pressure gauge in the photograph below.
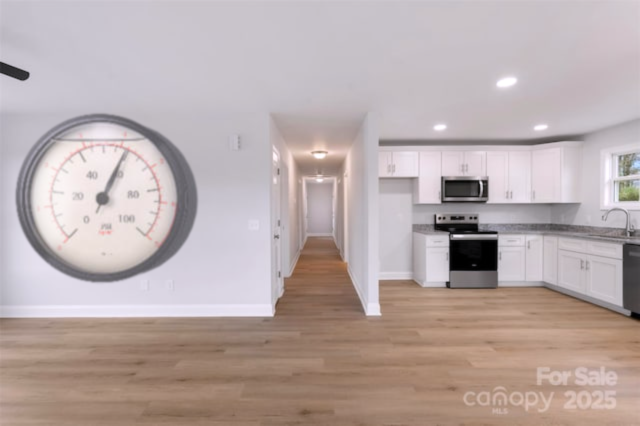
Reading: 60 psi
